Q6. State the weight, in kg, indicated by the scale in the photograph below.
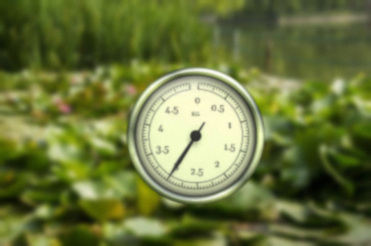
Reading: 3 kg
